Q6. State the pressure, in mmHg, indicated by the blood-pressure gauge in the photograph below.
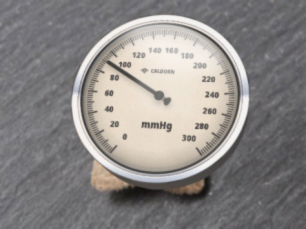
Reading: 90 mmHg
